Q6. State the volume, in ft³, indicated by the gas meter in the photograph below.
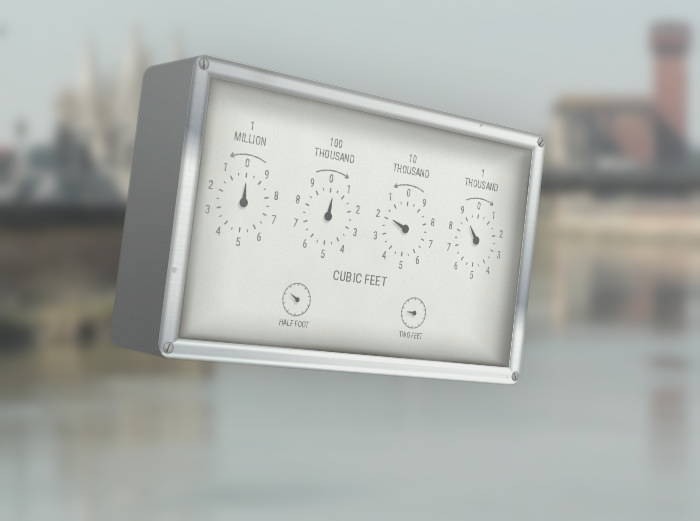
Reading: 1900 ft³
